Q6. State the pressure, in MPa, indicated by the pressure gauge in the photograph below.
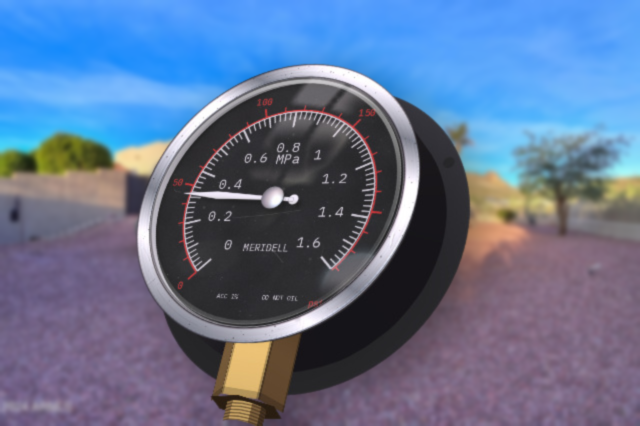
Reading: 0.3 MPa
